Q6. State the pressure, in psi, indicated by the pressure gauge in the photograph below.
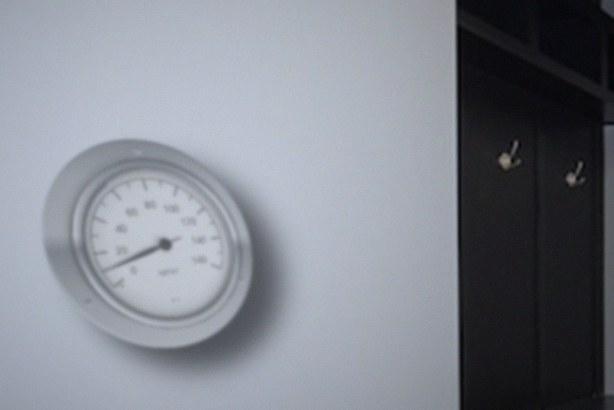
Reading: 10 psi
